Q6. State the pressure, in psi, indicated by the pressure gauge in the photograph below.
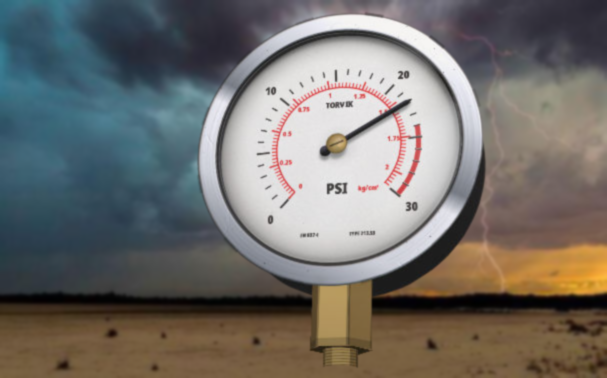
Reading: 22 psi
